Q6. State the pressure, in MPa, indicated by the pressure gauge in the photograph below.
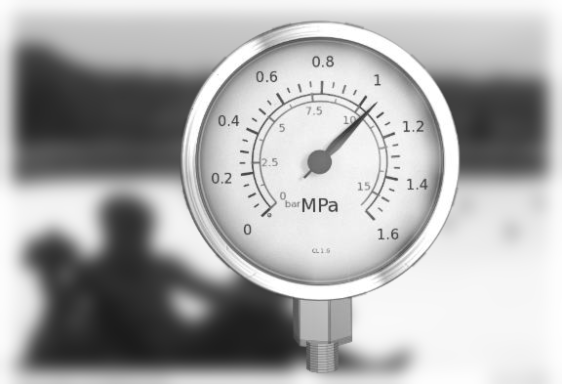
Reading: 1.05 MPa
